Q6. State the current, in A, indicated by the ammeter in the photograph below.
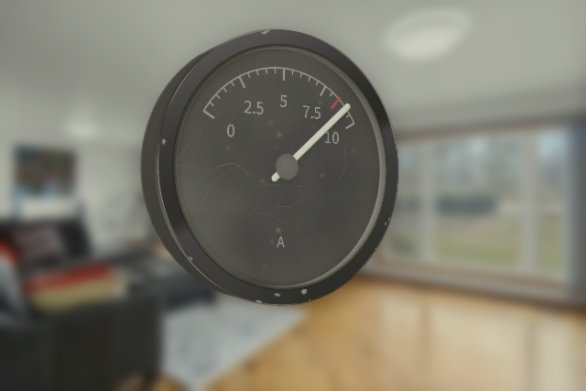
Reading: 9 A
